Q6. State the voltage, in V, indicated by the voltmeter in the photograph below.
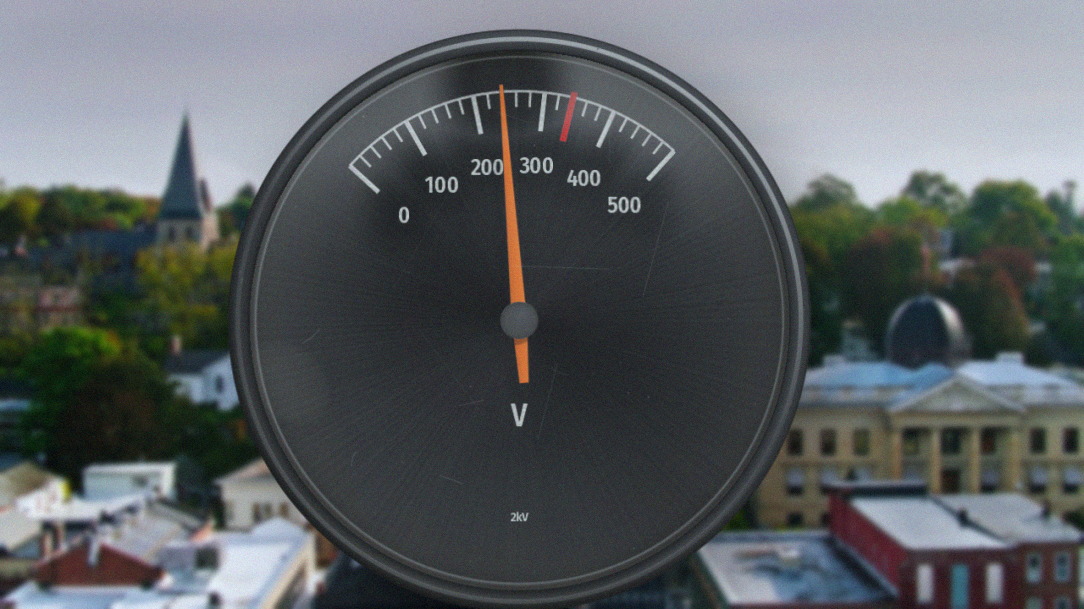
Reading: 240 V
